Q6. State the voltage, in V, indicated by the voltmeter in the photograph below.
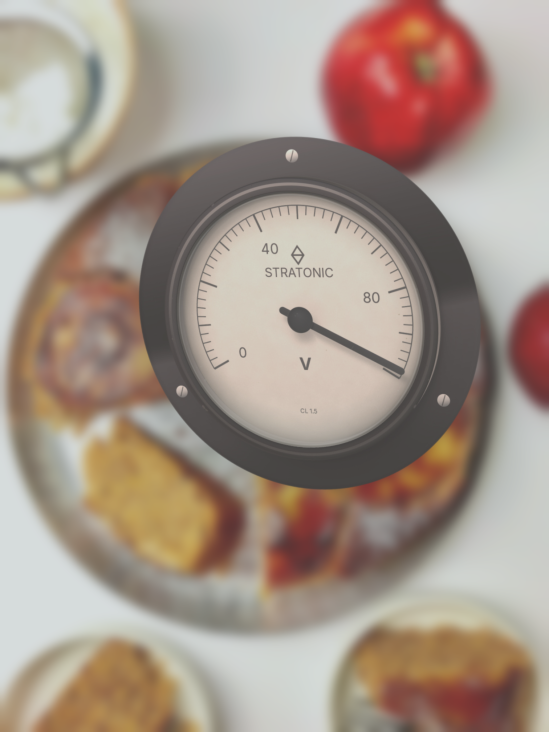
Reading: 98 V
